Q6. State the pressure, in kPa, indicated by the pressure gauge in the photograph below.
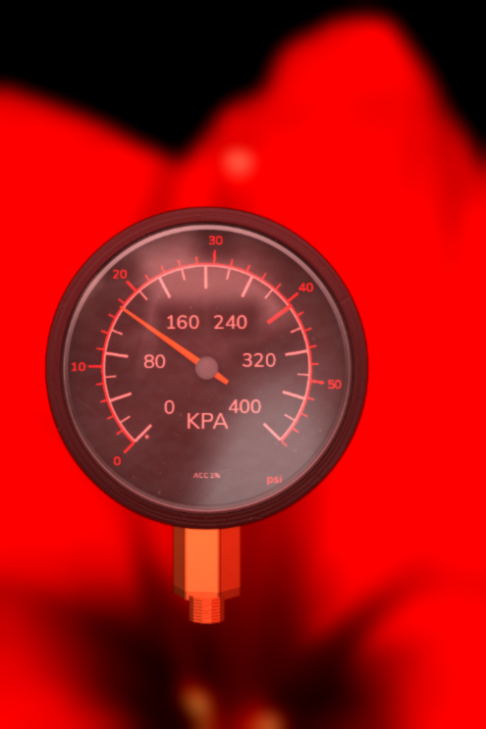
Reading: 120 kPa
